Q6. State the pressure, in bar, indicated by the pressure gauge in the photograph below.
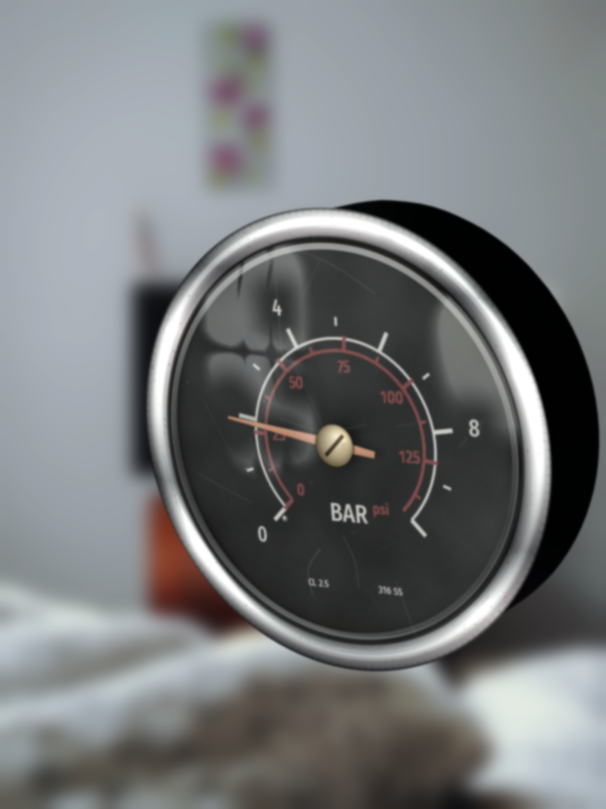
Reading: 2 bar
